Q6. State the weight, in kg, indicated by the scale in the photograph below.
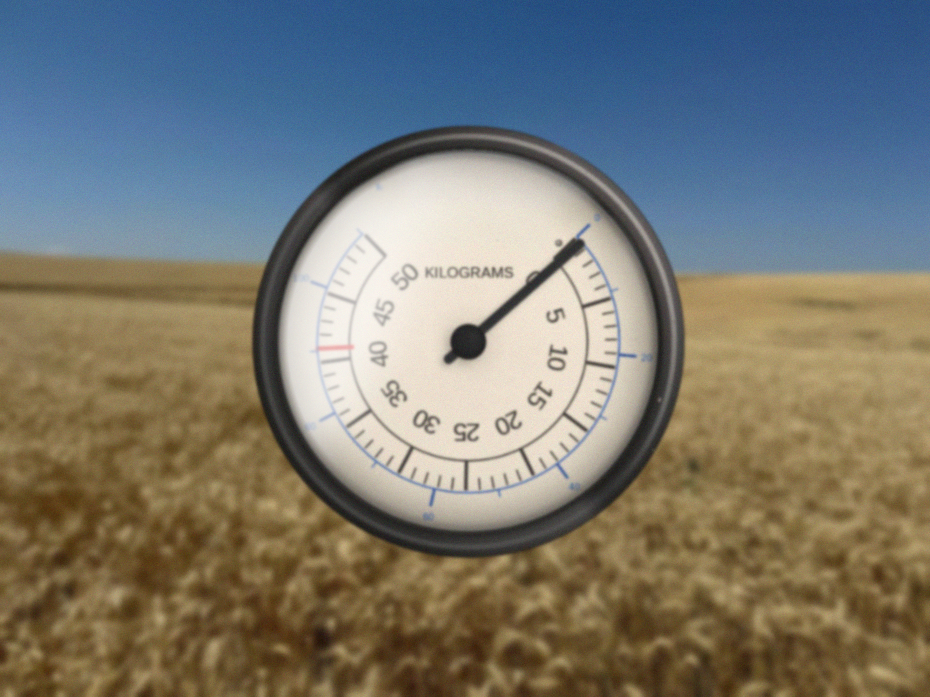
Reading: 0.5 kg
